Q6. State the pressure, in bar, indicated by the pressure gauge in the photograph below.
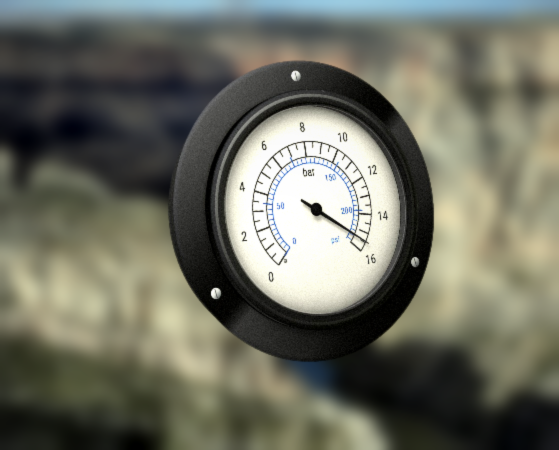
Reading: 15.5 bar
